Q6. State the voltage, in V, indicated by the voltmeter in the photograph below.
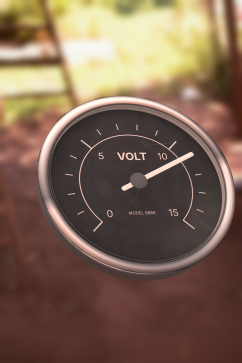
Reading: 11 V
